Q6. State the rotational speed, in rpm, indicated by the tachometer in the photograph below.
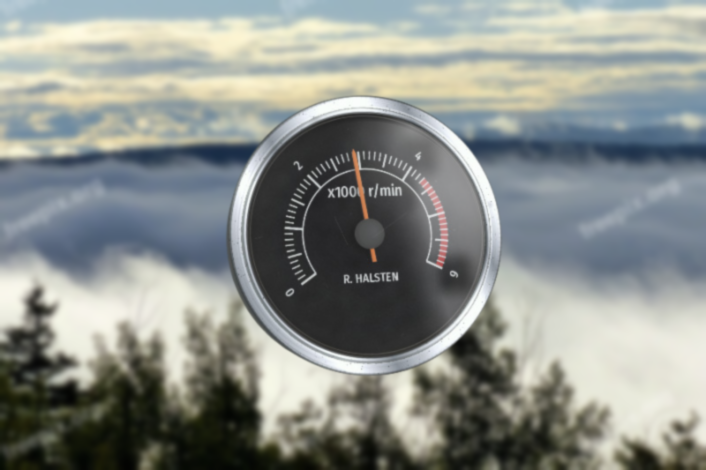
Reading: 2900 rpm
